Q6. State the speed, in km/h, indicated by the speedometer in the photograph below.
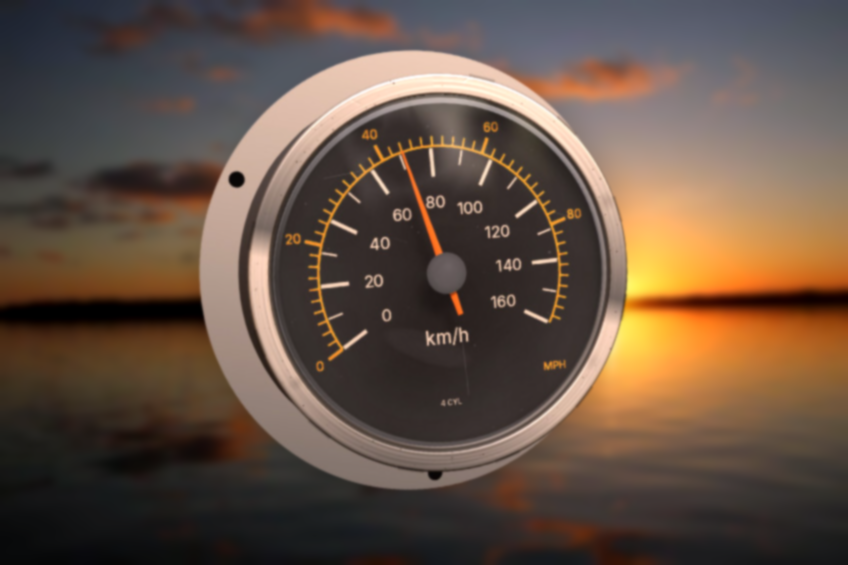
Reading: 70 km/h
